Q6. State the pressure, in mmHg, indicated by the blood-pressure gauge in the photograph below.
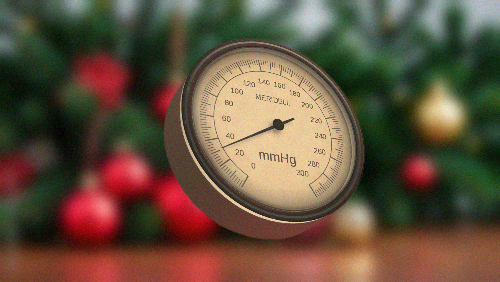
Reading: 30 mmHg
